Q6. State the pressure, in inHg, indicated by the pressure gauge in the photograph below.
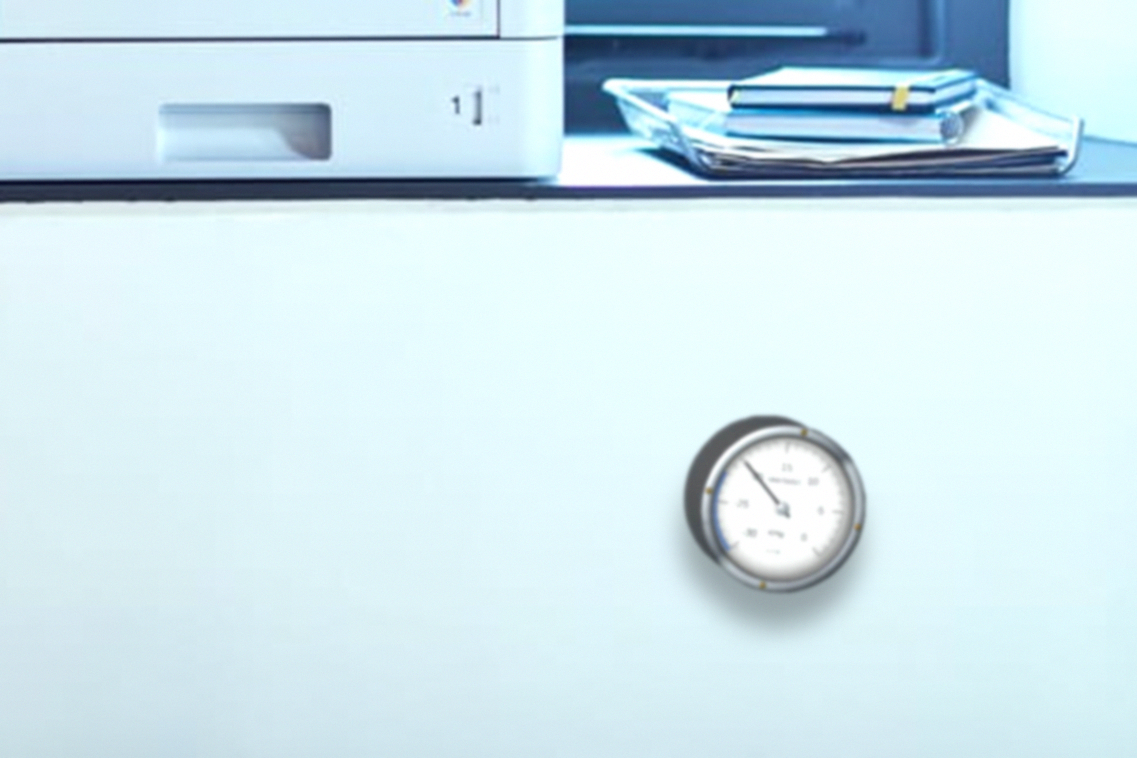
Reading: -20 inHg
